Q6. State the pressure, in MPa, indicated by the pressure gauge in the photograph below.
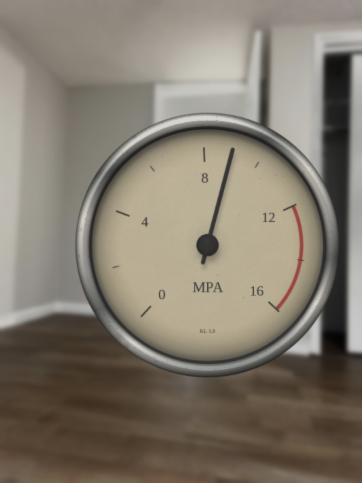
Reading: 9 MPa
